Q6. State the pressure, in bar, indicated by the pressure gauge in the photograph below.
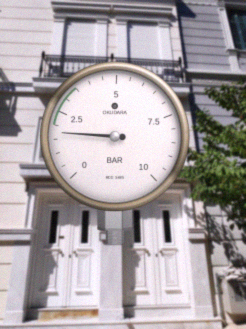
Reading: 1.75 bar
